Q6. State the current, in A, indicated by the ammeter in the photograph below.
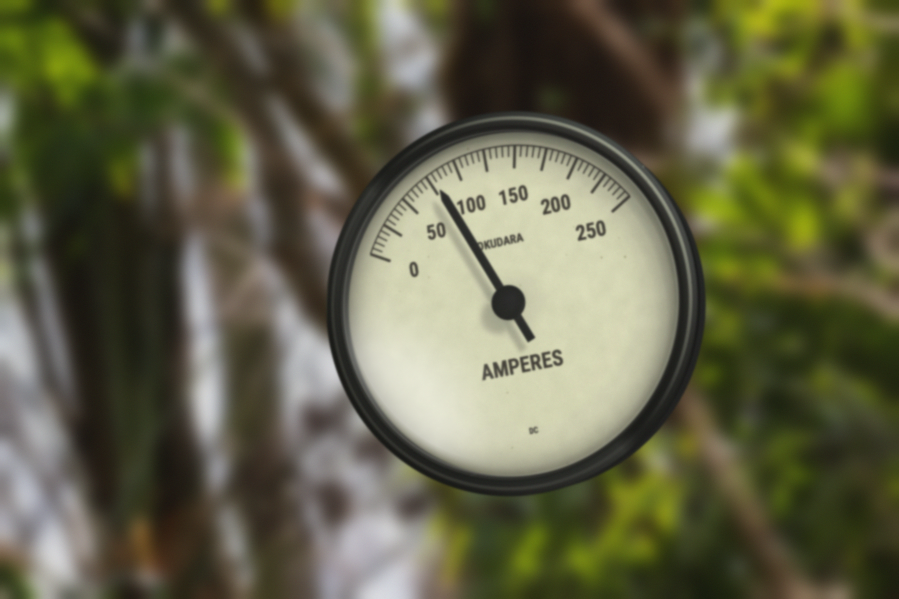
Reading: 80 A
